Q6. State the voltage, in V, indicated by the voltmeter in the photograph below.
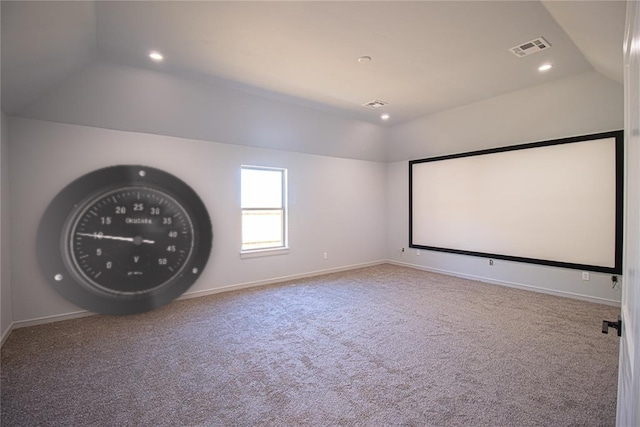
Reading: 10 V
